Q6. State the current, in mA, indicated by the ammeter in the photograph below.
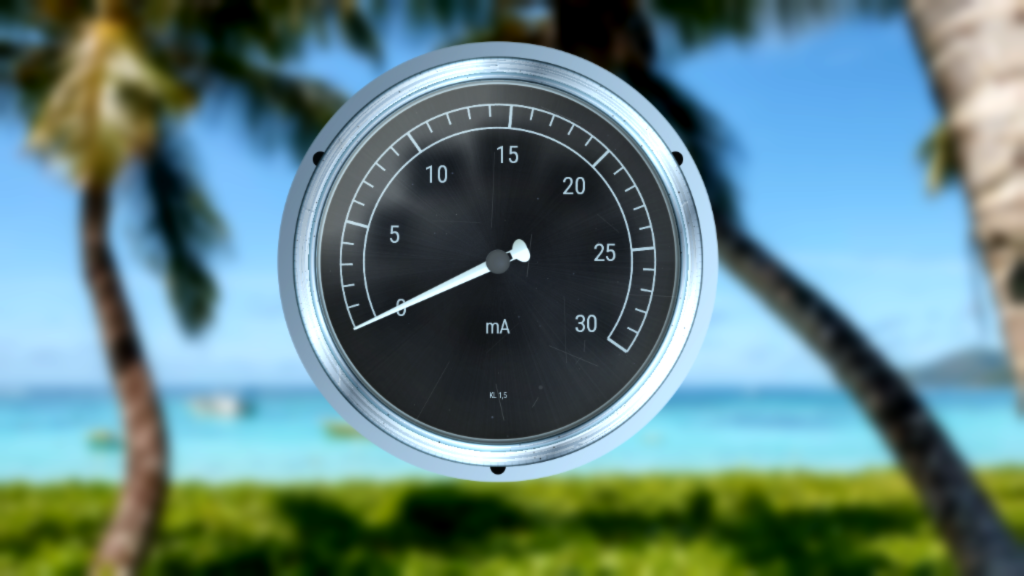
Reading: 0 mA
